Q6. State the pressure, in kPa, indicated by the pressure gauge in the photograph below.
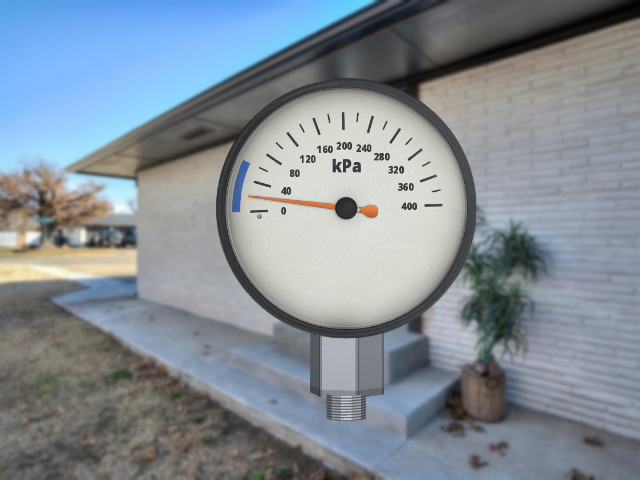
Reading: 20 kPa
